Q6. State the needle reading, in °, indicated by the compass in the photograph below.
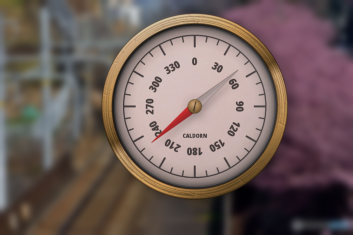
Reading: 230 °
